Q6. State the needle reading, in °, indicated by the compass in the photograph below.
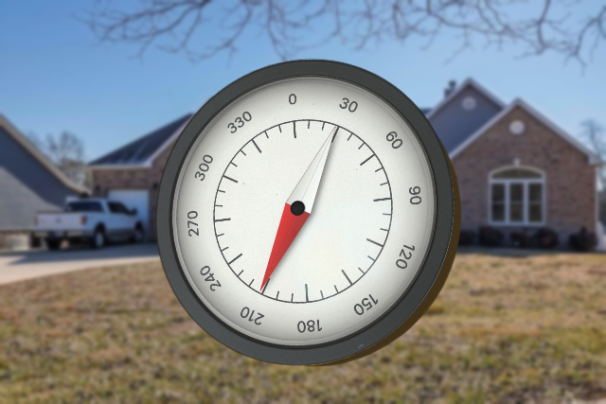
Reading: 210 °
